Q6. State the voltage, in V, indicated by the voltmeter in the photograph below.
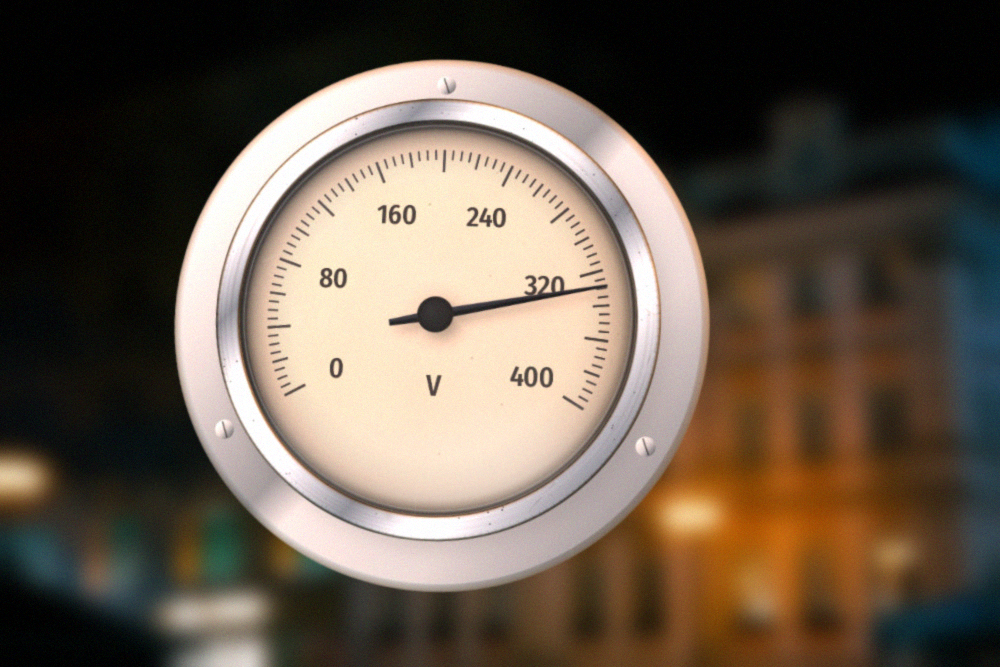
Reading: 330 V
